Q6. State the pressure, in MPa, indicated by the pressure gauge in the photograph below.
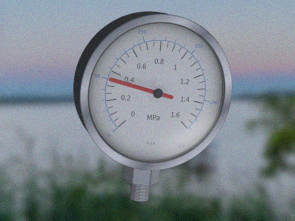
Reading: 0.35 MPa
